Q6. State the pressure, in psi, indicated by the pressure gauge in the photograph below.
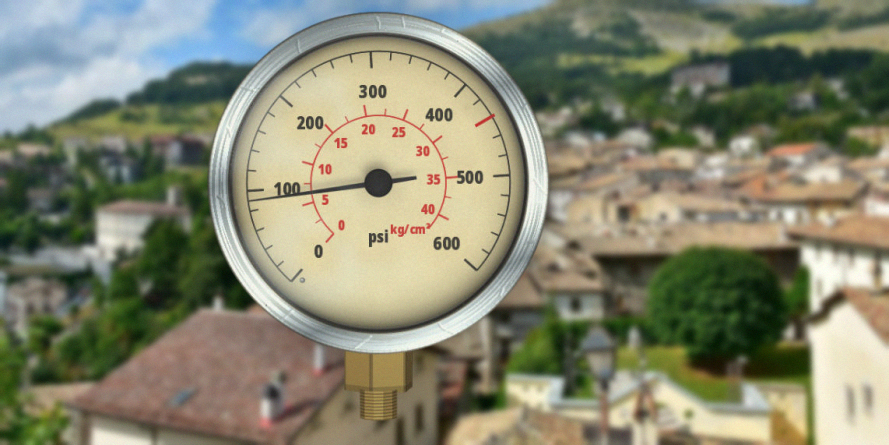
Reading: 90 psi
